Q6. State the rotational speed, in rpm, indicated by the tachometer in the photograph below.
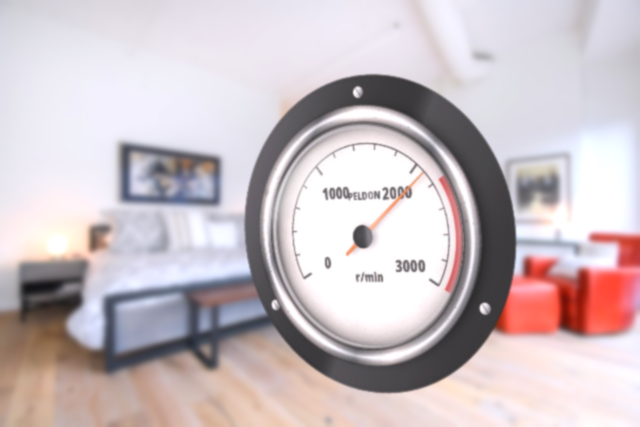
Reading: 2100 rpm
